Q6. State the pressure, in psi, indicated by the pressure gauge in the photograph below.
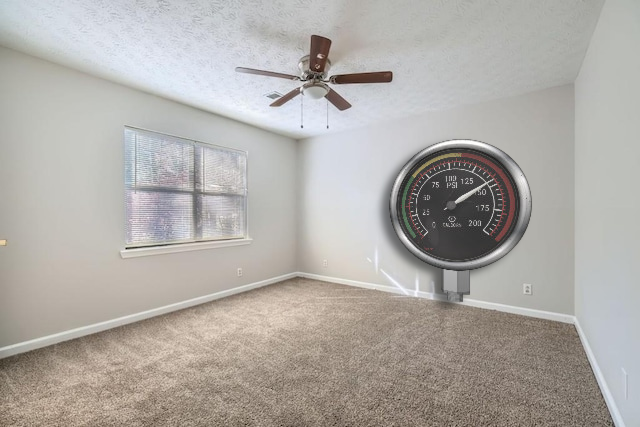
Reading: 145 psi
